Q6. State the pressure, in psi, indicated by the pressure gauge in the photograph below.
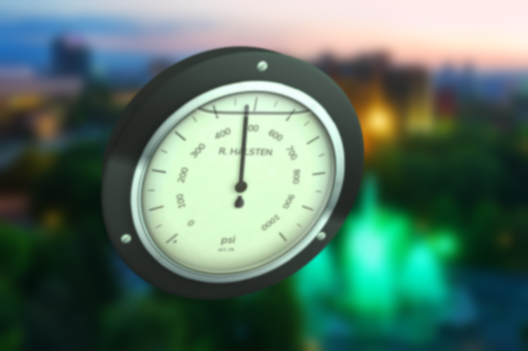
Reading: 475 psi
